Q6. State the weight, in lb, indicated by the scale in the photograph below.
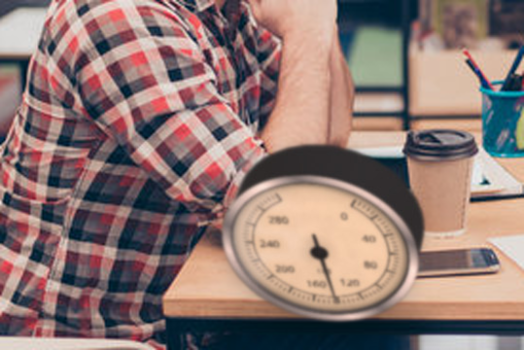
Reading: 140 lb
